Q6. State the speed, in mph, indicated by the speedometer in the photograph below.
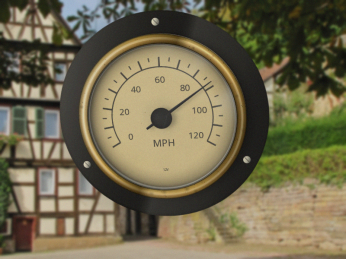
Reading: 87.5 mph
